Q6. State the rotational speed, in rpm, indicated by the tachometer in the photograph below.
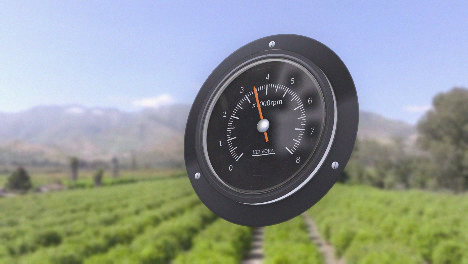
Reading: 3500 rpm
